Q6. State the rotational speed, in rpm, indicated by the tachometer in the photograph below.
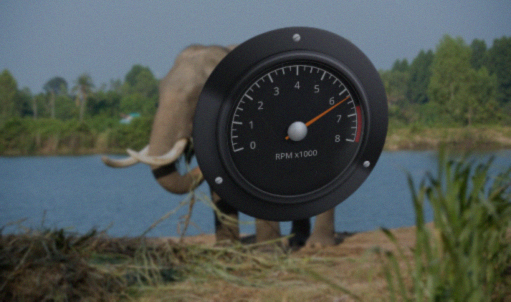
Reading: 6250 rpm
